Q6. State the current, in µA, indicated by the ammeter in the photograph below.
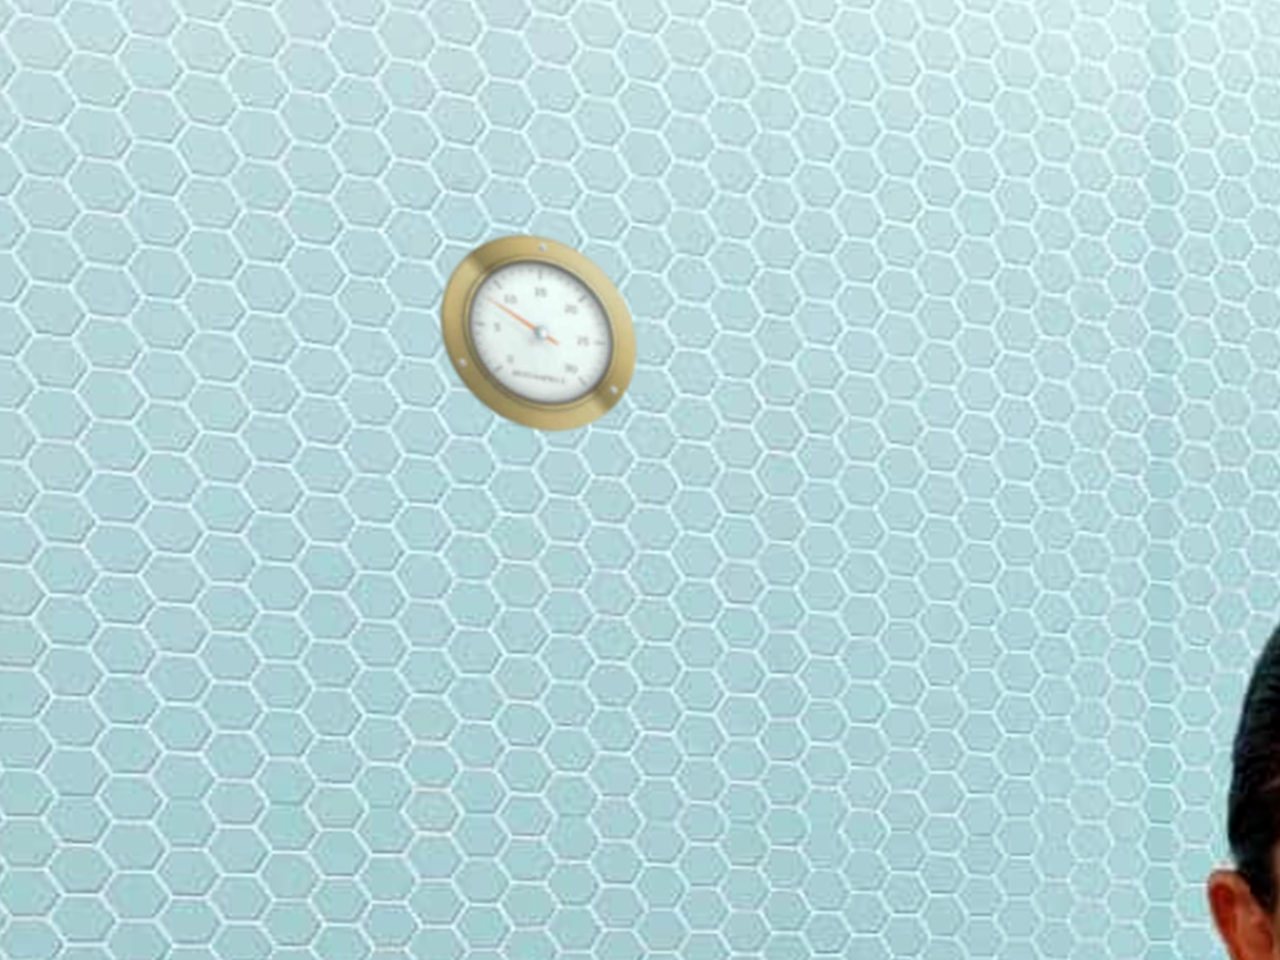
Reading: 8 µA
